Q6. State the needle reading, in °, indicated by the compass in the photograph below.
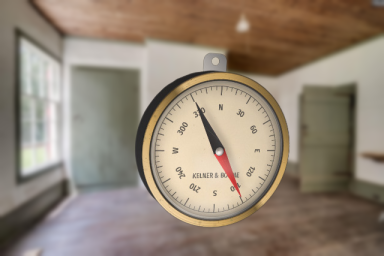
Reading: 150 °
